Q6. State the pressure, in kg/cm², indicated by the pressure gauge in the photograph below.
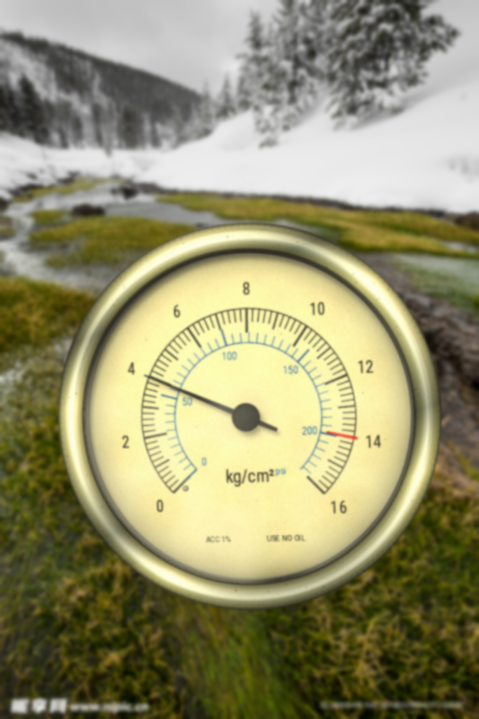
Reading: 4 kg/cm²
